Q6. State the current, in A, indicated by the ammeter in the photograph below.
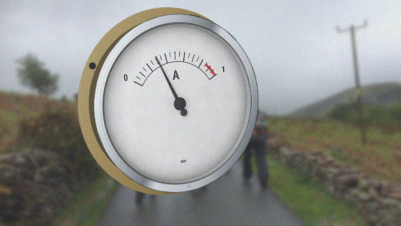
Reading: 0.3 A
